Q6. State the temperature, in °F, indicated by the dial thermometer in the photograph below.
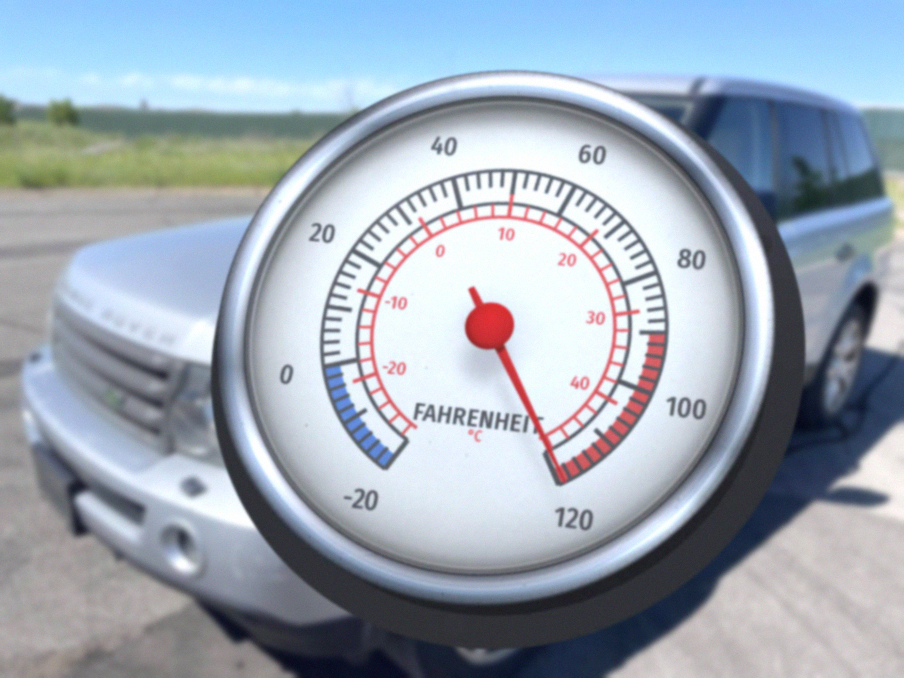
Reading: 119 °F
